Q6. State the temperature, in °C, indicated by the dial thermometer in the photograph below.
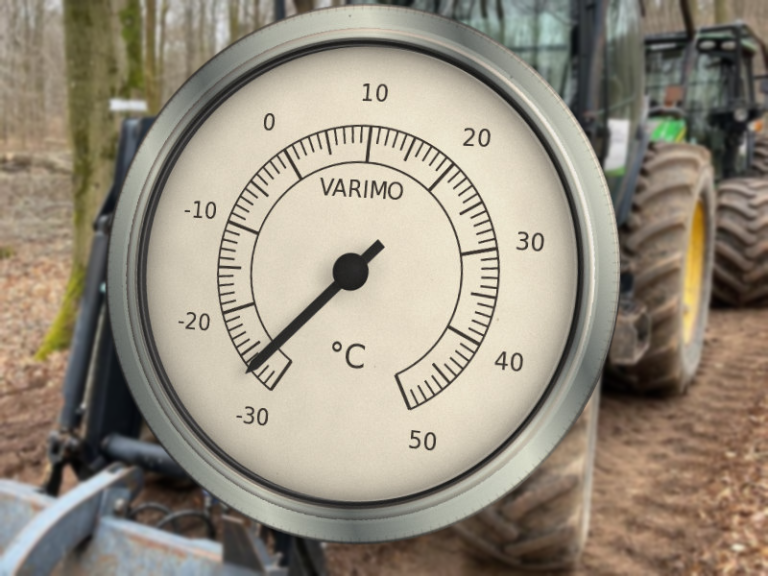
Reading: -27 °C
